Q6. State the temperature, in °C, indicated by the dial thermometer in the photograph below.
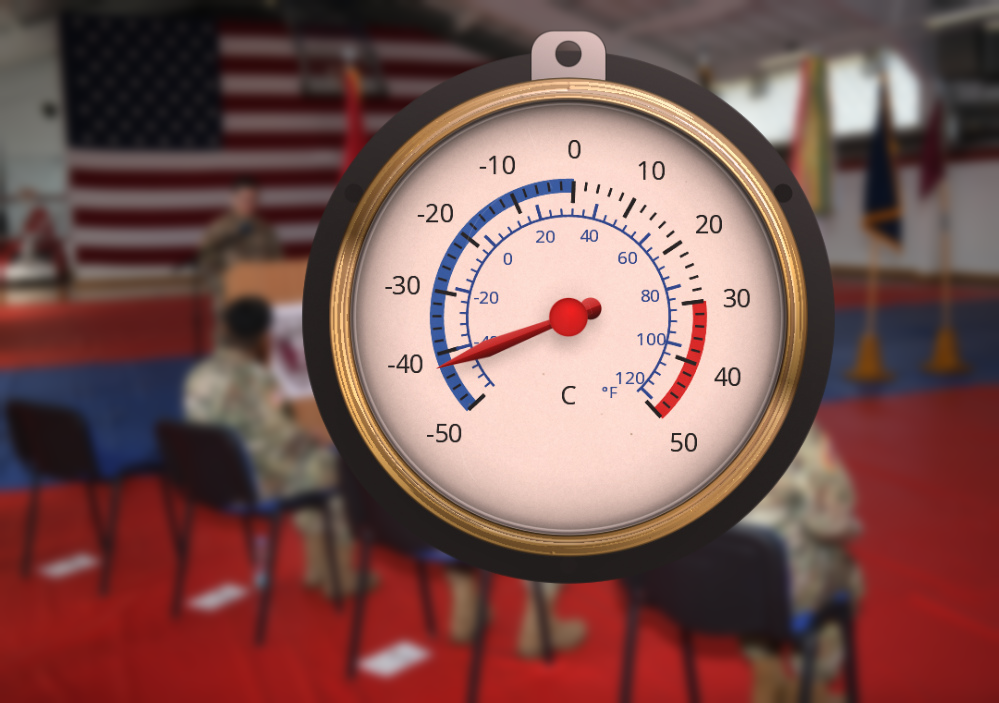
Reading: -42 °C
